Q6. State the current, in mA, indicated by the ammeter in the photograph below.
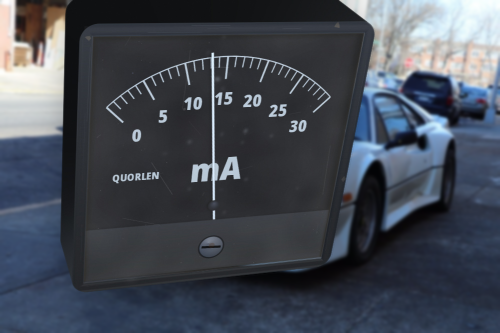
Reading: 13 mA
